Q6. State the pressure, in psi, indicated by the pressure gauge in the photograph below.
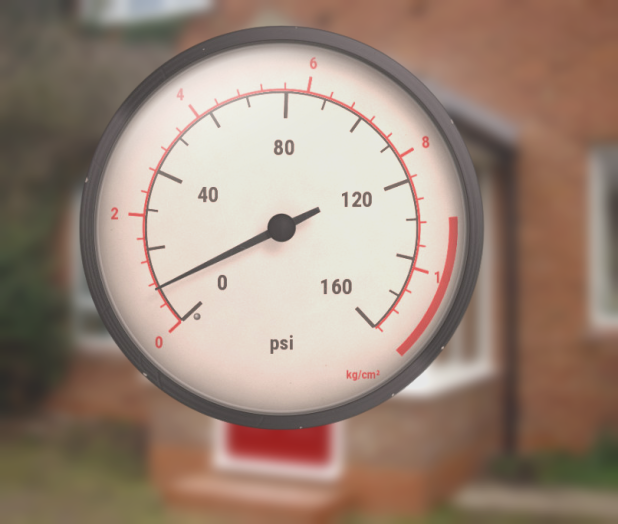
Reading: 10 psi
